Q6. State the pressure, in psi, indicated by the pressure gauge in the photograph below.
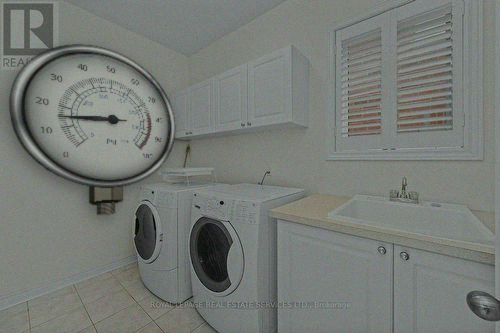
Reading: 15 psi
